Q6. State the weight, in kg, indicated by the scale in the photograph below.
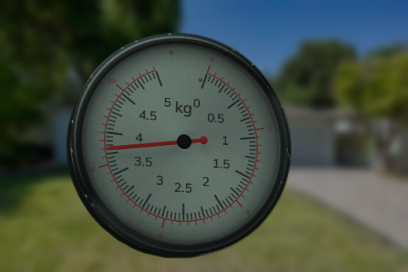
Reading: 3.8 kg
